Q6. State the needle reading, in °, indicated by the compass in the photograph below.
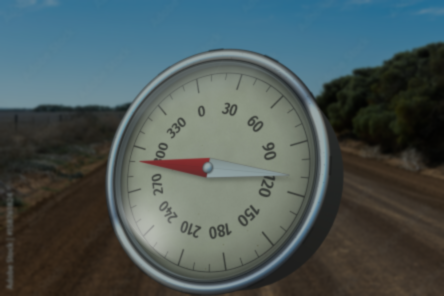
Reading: 290 °
